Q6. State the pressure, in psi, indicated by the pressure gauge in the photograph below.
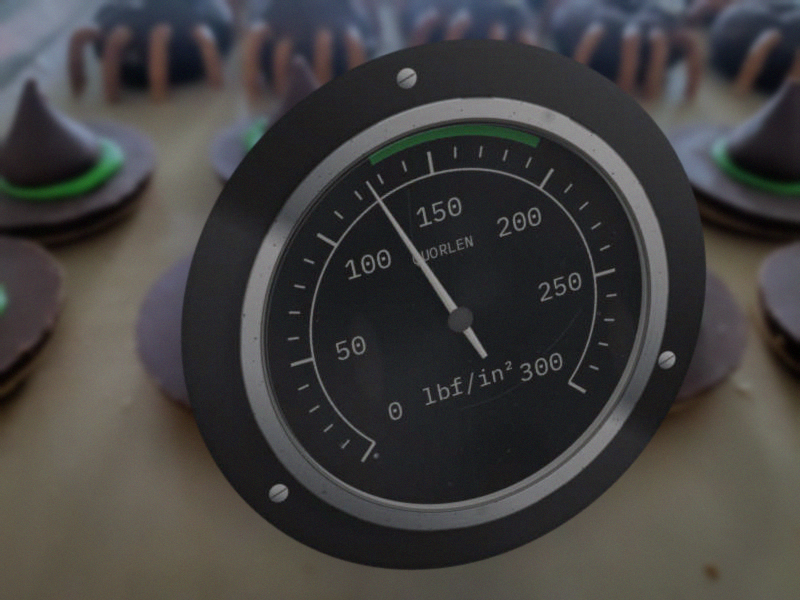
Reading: 125 psi
